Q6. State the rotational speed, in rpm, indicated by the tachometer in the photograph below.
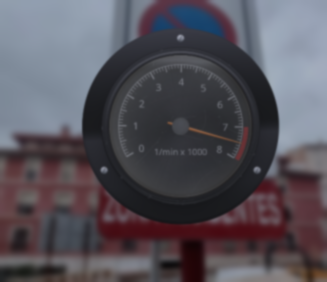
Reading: 7500 rpm
